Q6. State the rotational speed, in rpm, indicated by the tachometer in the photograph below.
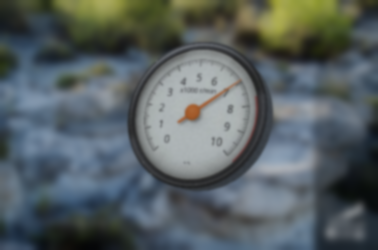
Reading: 7000 rpm
